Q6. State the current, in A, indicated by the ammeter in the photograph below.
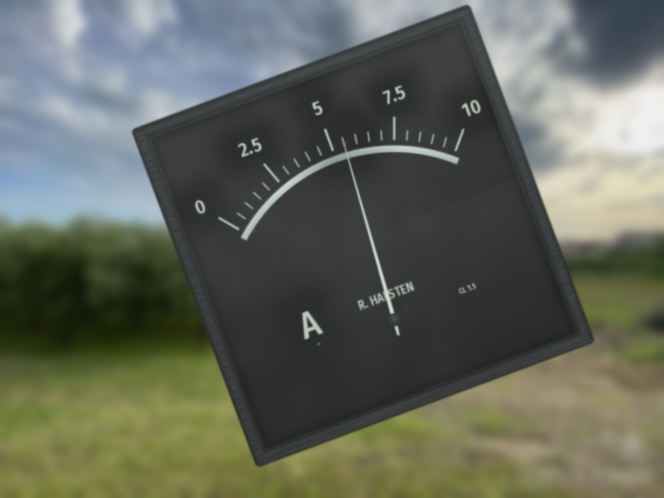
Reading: 5.5 A
